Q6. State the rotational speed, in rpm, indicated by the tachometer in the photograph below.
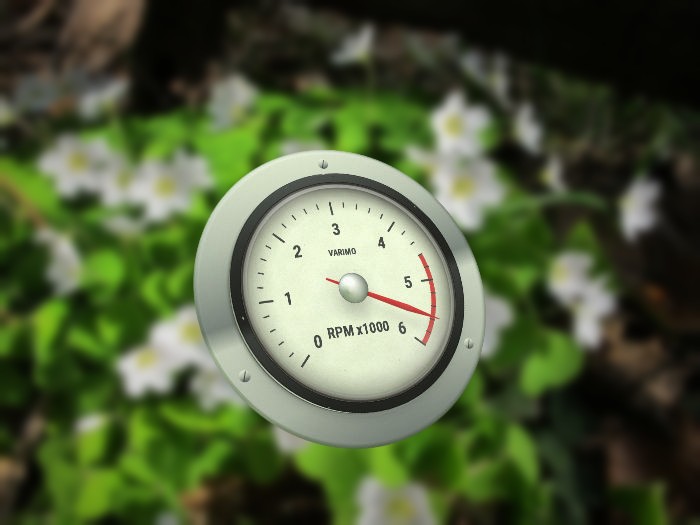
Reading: 5600 rpm
